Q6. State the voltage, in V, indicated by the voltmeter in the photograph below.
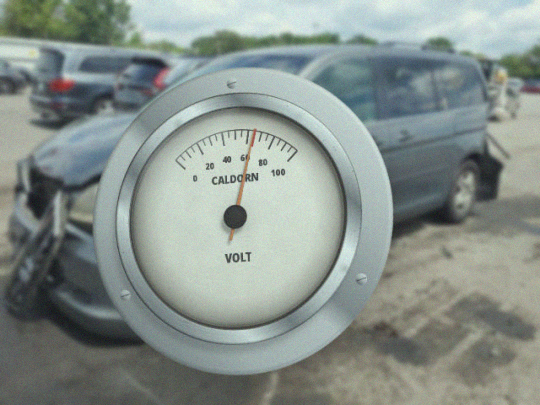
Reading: 65 V
